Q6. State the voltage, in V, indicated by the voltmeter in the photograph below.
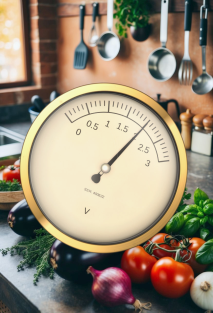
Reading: 2 V
